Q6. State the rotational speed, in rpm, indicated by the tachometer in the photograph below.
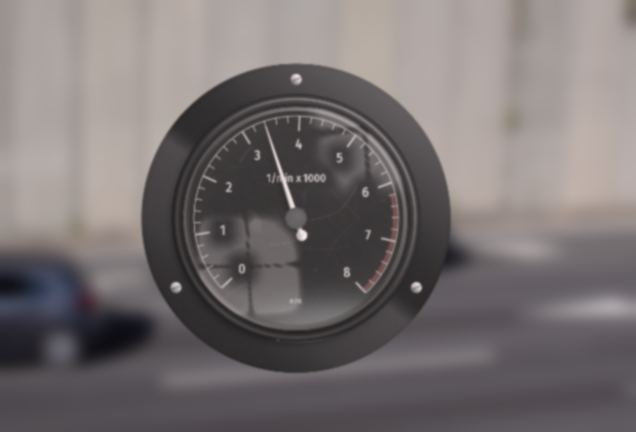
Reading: 3400 rpm
